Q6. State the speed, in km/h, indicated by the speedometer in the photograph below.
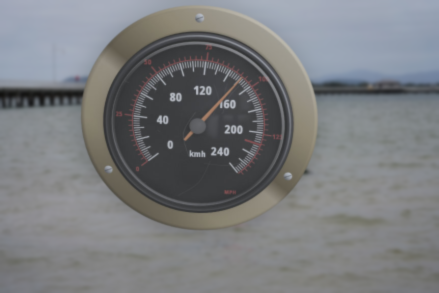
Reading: 150 km/h
